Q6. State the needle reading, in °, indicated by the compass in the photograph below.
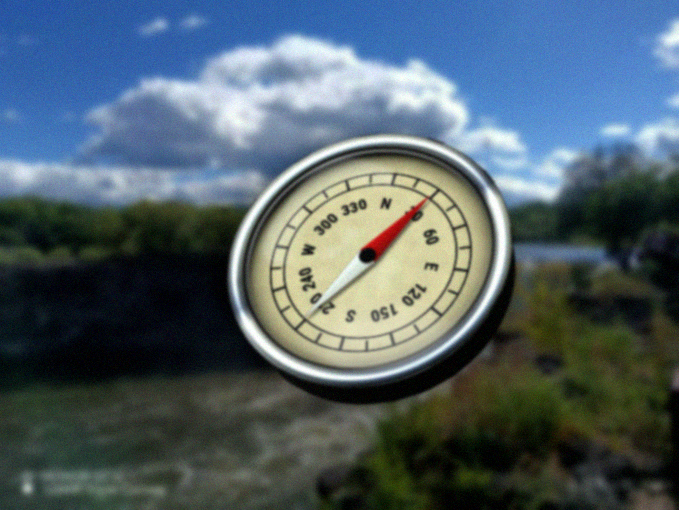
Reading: 30 °
